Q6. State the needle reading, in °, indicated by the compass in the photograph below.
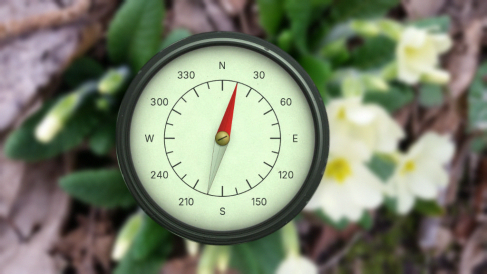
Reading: 15 °
